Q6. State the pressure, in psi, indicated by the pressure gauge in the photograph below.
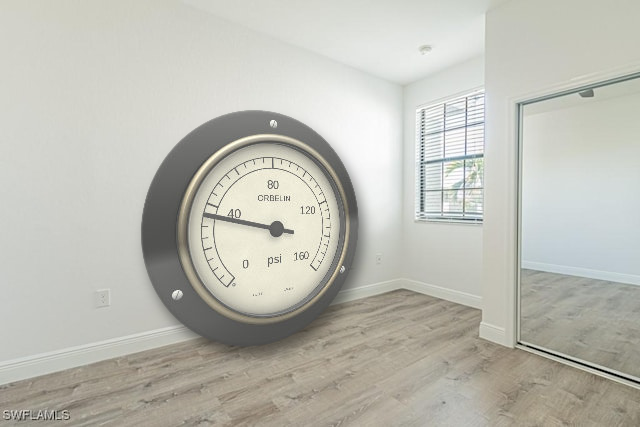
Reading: 35 psi
